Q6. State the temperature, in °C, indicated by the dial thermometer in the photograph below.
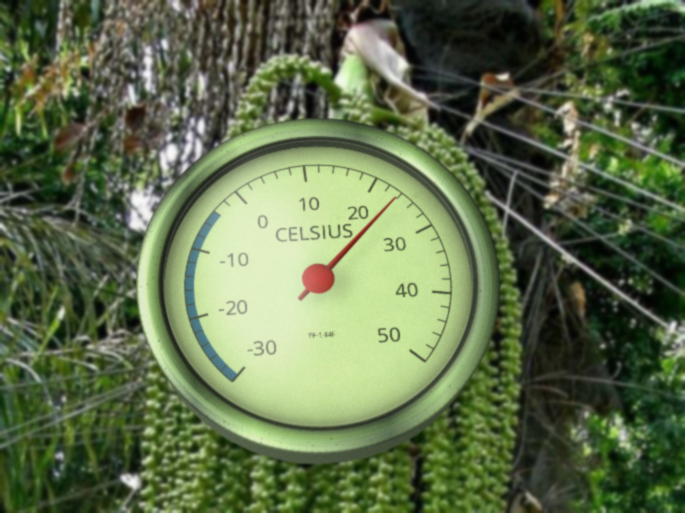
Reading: 24 °C
